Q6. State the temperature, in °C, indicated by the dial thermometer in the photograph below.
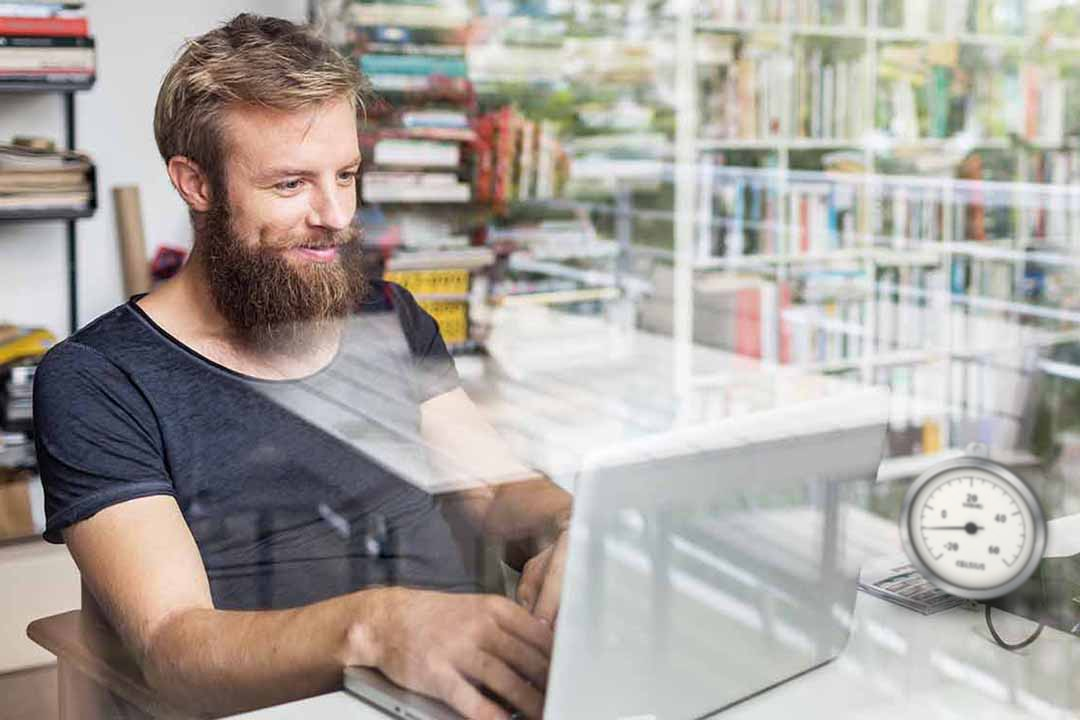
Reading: -8 °C
